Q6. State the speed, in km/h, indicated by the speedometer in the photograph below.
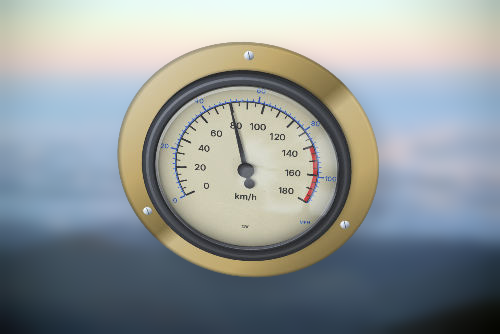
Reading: 80 km/h
